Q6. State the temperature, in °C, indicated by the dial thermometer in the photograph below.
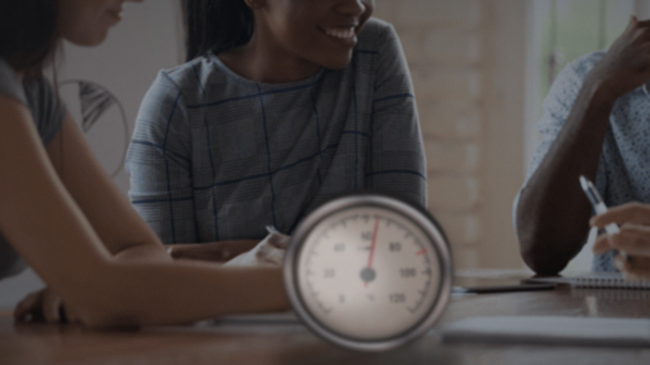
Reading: 65 °C
